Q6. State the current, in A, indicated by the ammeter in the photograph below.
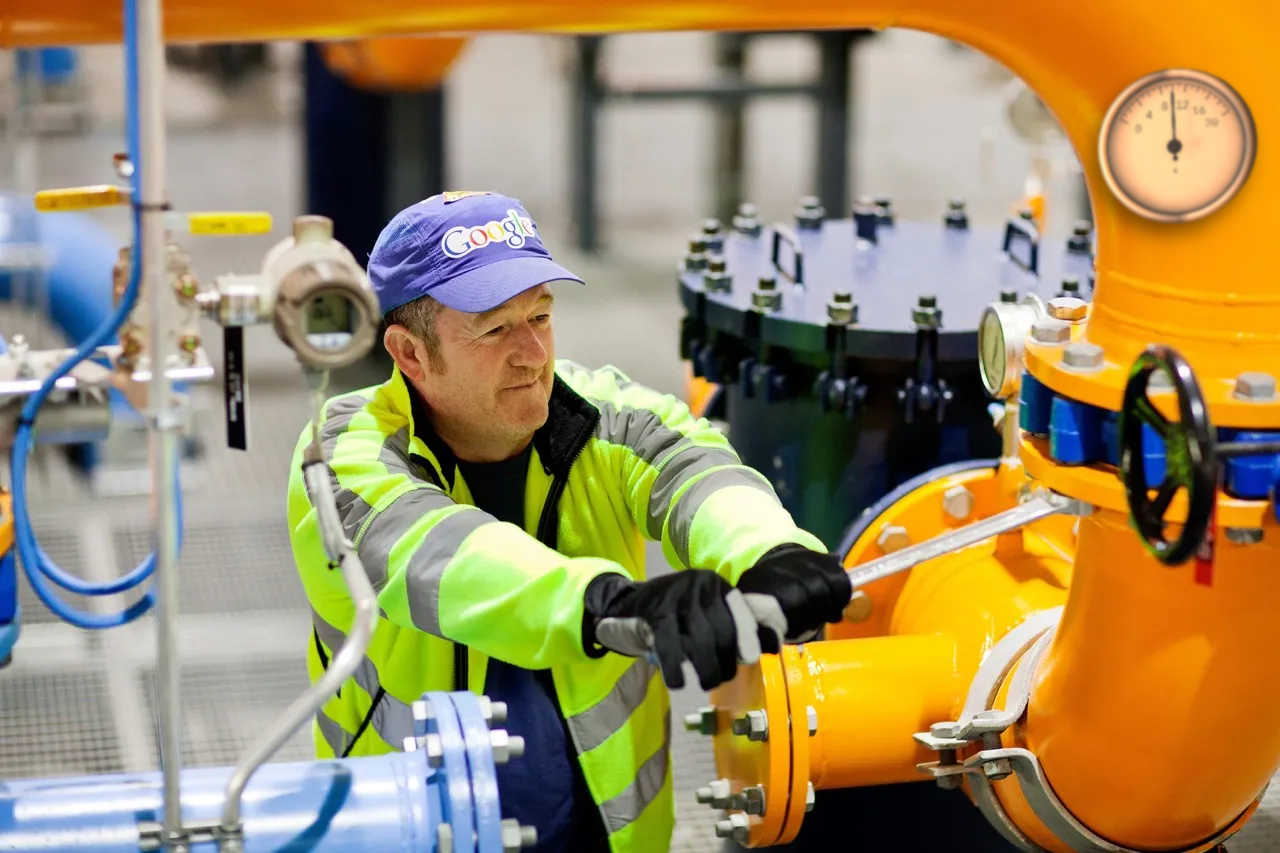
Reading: 10 A
